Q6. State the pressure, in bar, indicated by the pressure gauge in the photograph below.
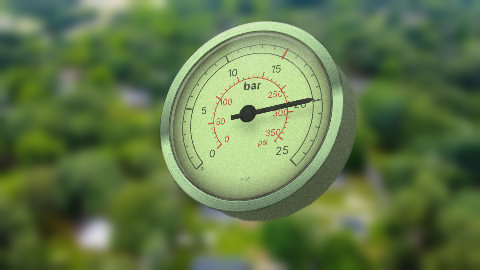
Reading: 20 bar
